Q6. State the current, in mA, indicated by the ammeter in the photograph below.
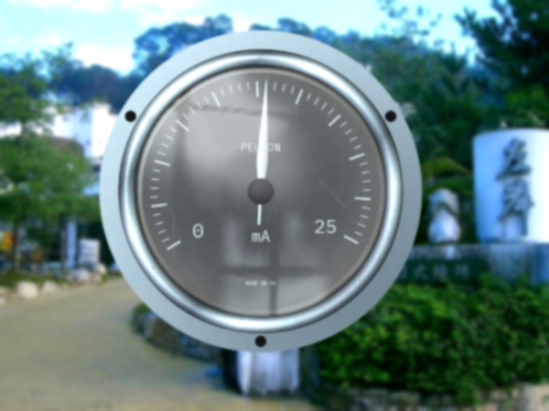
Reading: 13 mA
